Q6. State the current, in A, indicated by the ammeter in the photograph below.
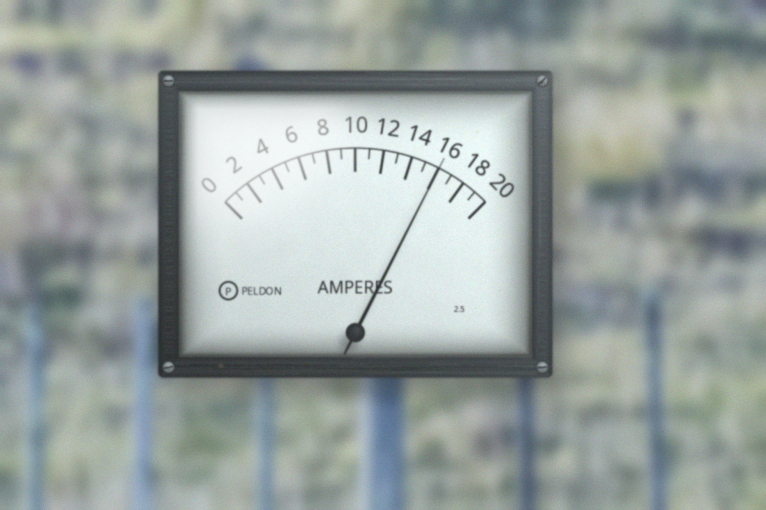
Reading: 16 A
